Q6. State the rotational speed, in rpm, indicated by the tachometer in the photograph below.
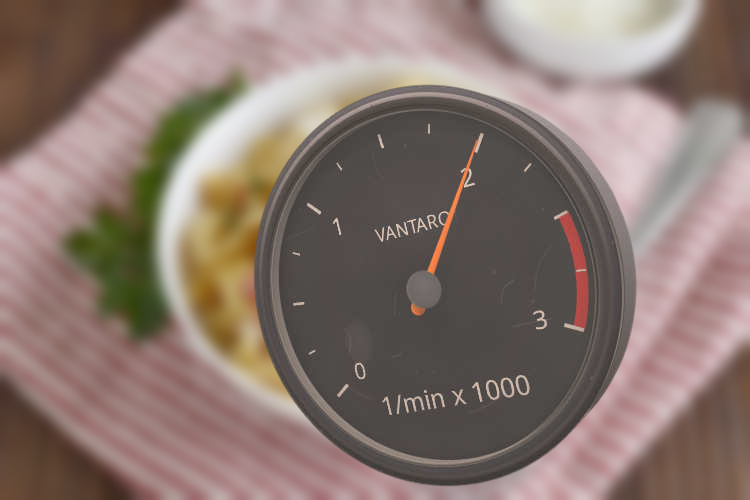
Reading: 2000 rpm
